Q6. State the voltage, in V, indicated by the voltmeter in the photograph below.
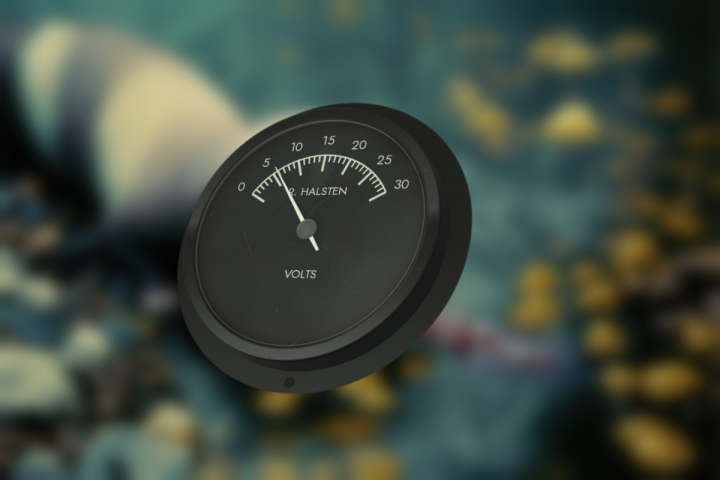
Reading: 6 V
